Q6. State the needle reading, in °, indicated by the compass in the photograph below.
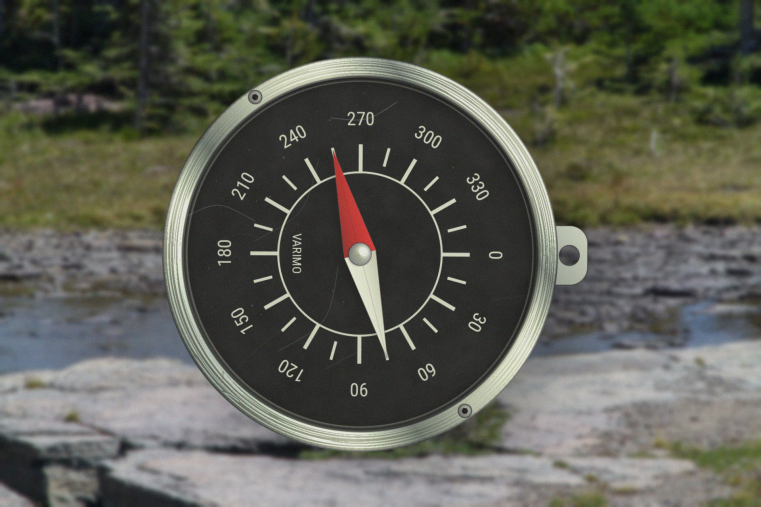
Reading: 255 °
